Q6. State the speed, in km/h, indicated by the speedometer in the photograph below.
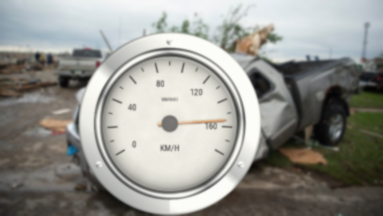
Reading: 155 km/h
